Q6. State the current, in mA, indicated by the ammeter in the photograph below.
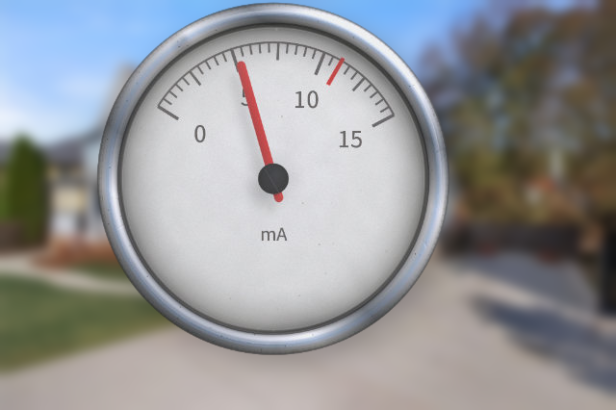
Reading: 5.25 mA
